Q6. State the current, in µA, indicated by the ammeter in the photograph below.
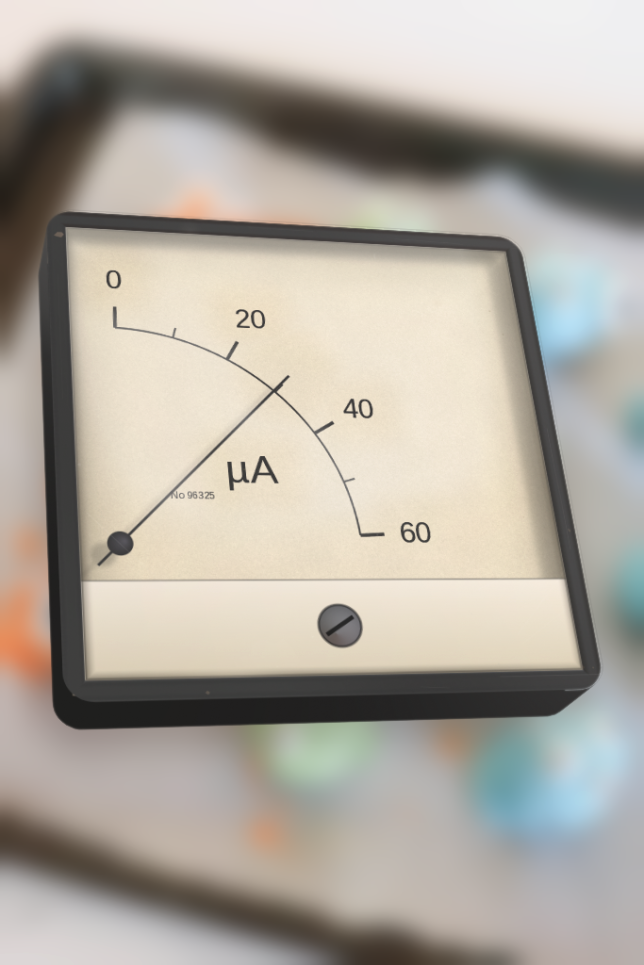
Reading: 30 µA
